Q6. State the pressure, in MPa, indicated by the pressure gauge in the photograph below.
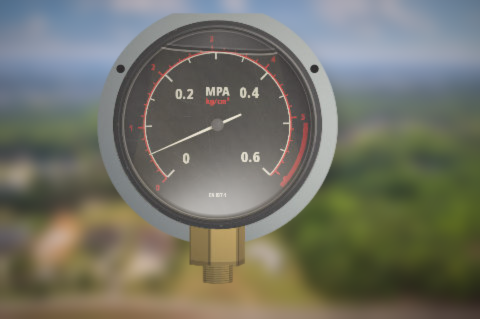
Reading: 0.05 MPa
